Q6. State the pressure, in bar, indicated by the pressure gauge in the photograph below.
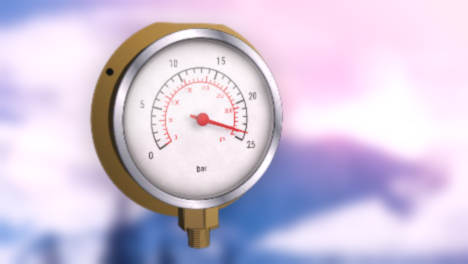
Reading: 24 bar
